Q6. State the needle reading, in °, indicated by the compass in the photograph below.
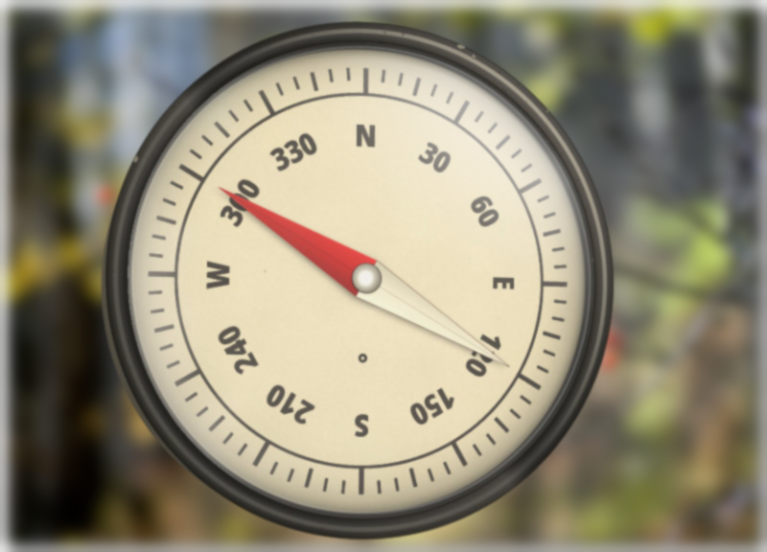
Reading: 300 °
